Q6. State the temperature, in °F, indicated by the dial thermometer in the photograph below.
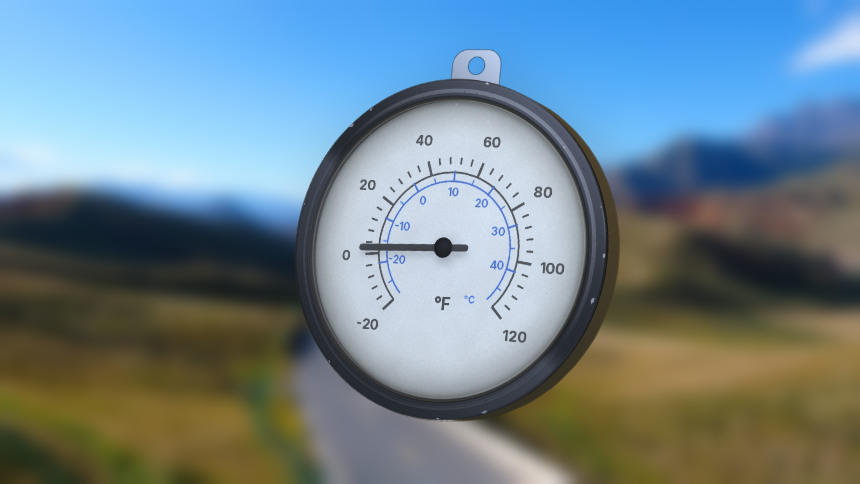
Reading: 2 °F
